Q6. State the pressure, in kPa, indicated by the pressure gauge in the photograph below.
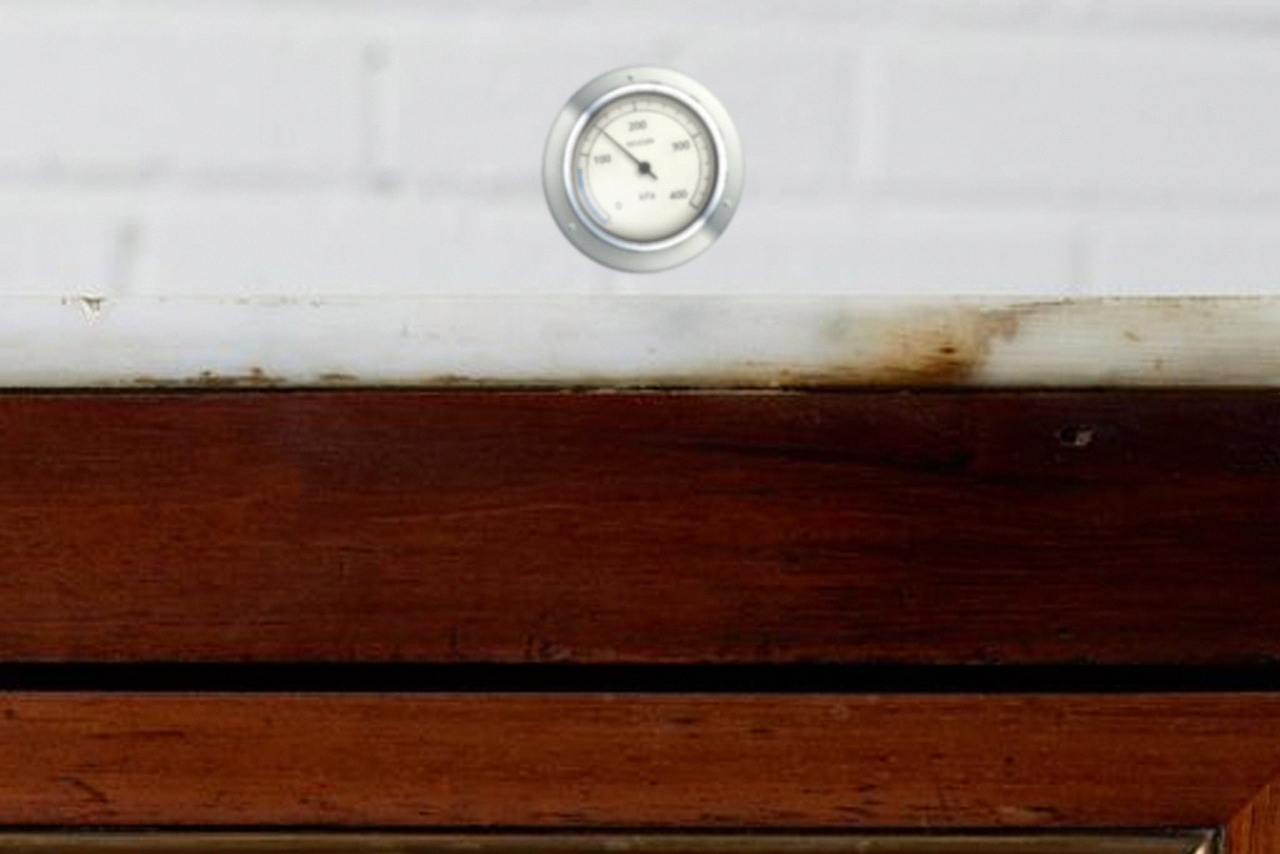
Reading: 140 kPa
